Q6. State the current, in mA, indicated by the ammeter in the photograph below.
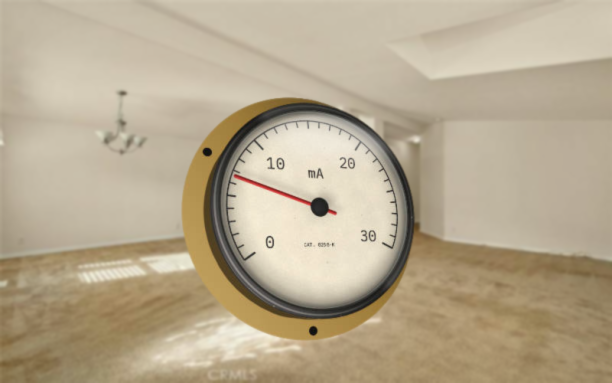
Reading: 6.5 mA
